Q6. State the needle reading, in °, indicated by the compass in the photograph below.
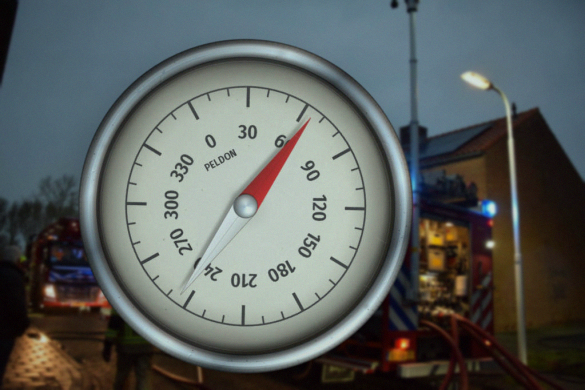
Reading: 65 °
